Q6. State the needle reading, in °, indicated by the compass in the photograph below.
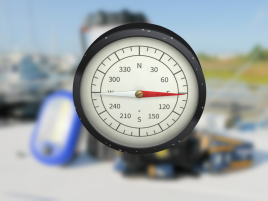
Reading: 90 °
